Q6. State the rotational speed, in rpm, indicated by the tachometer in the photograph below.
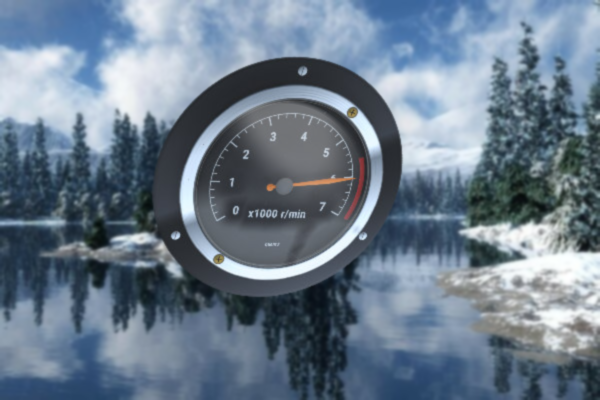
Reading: 6000 rpm
